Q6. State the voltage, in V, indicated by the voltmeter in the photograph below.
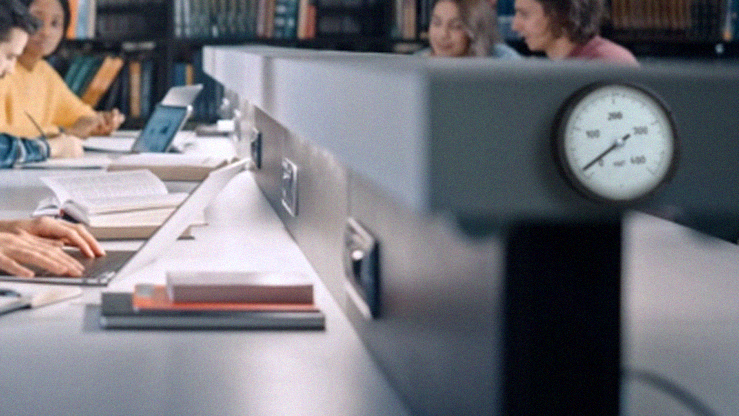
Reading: 20 V
